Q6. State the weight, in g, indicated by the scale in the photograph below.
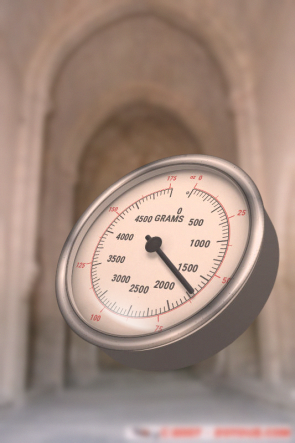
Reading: 1700 g
